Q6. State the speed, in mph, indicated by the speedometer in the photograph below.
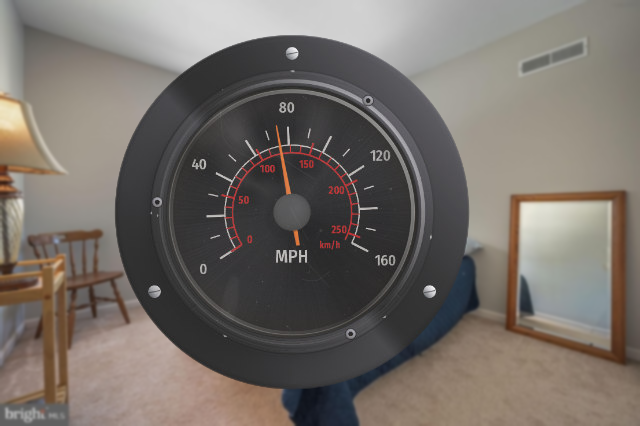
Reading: 75 mph
